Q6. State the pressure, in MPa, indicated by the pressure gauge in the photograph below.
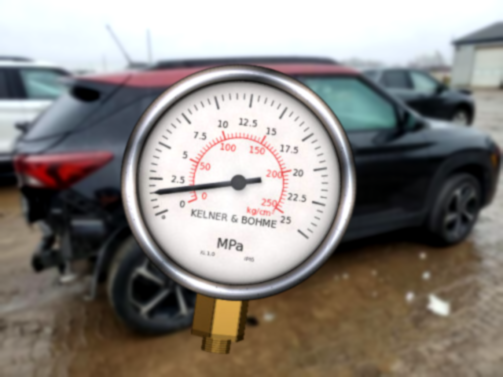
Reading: 1.5 MPa
